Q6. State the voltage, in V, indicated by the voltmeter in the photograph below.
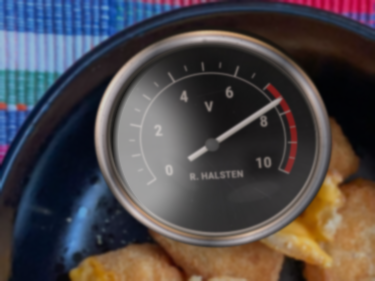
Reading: 7.5 V
